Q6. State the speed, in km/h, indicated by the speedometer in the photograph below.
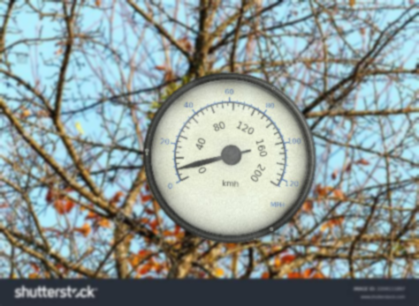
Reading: 10 km/h
